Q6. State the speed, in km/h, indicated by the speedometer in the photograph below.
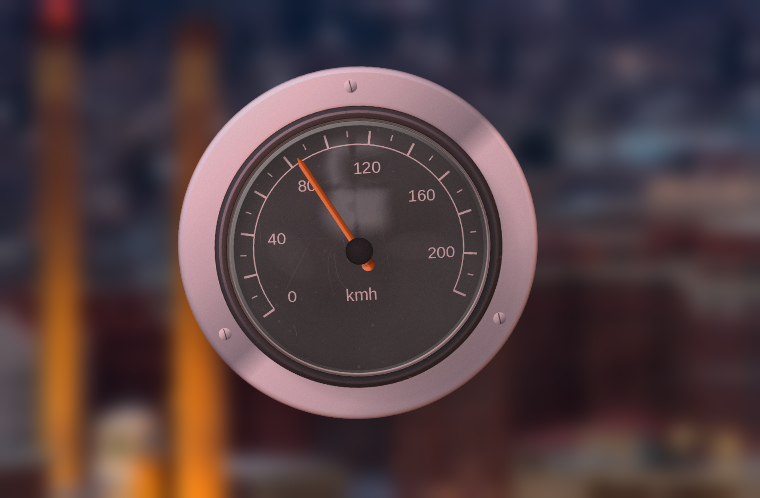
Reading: 85 km/h
